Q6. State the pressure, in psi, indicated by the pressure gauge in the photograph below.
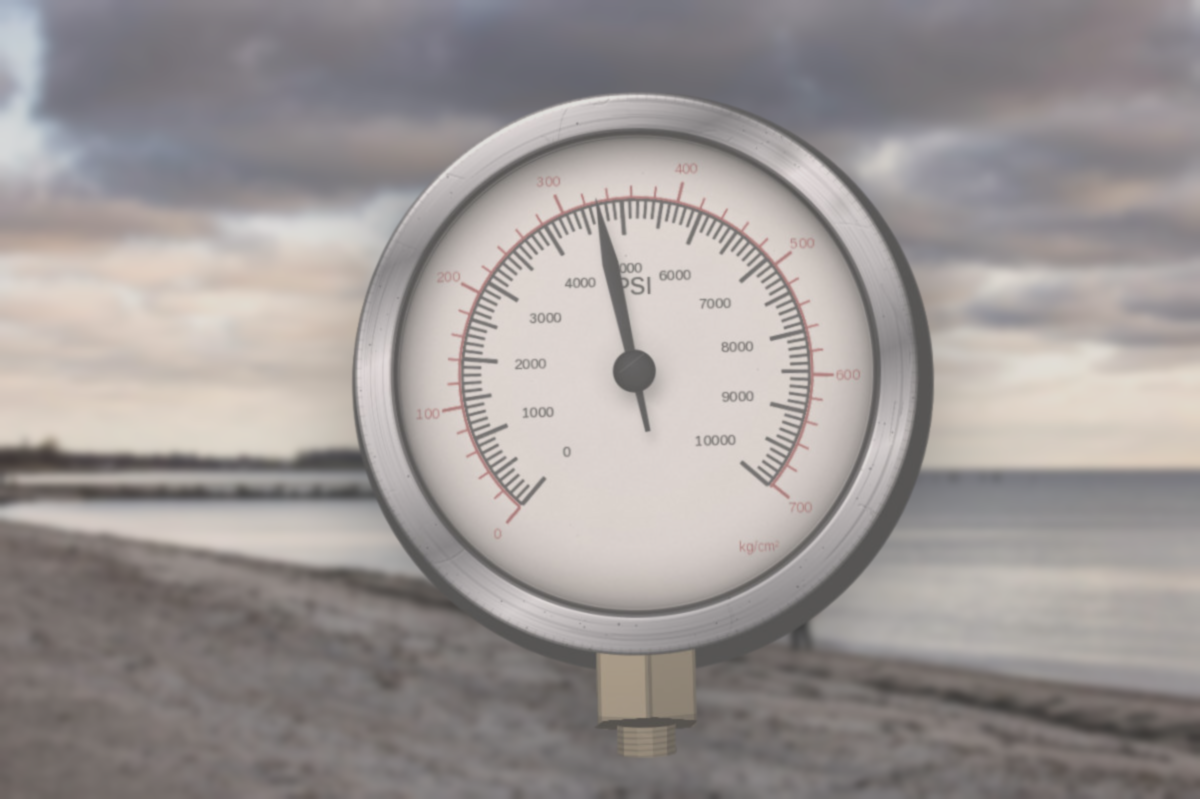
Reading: 4700 psi
